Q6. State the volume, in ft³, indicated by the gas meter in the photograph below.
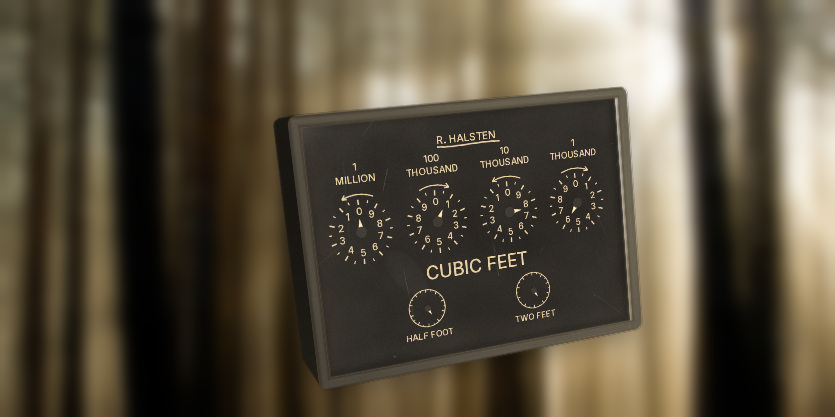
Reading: 7600 ft³
